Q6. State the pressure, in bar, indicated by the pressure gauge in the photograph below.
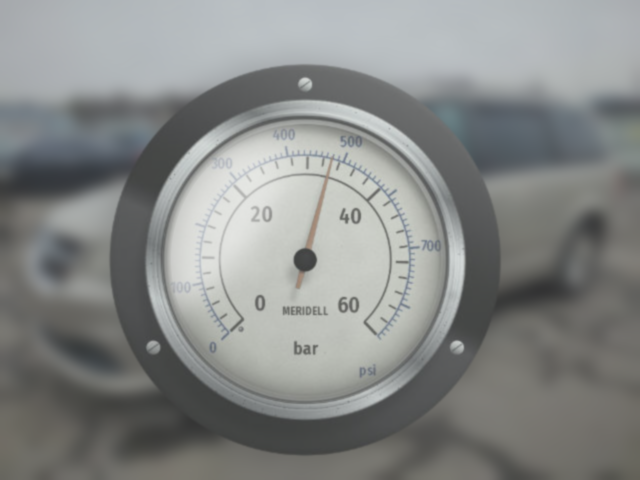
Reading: 33 bar
